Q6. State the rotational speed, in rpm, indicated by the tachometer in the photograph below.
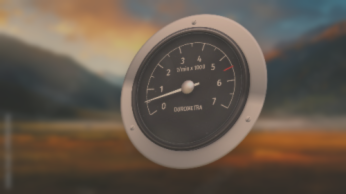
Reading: 500 rpm
